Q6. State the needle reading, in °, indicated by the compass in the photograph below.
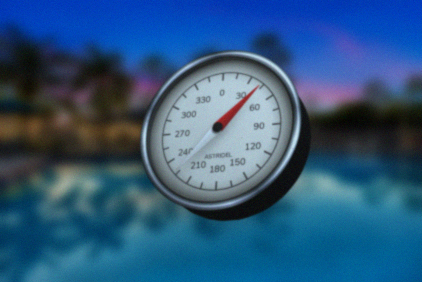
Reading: 45 °
